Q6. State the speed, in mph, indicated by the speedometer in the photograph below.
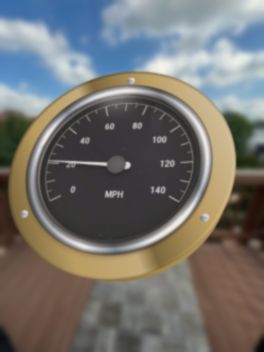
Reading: 20 mph
